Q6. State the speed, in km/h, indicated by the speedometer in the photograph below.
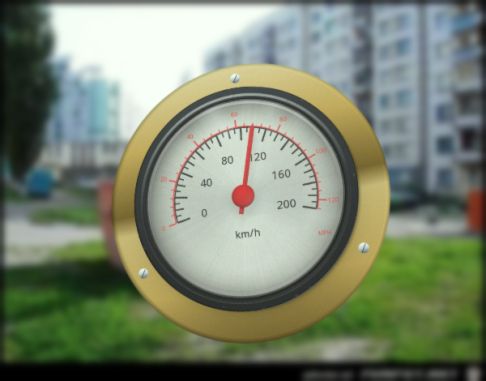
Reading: 110 km/h
